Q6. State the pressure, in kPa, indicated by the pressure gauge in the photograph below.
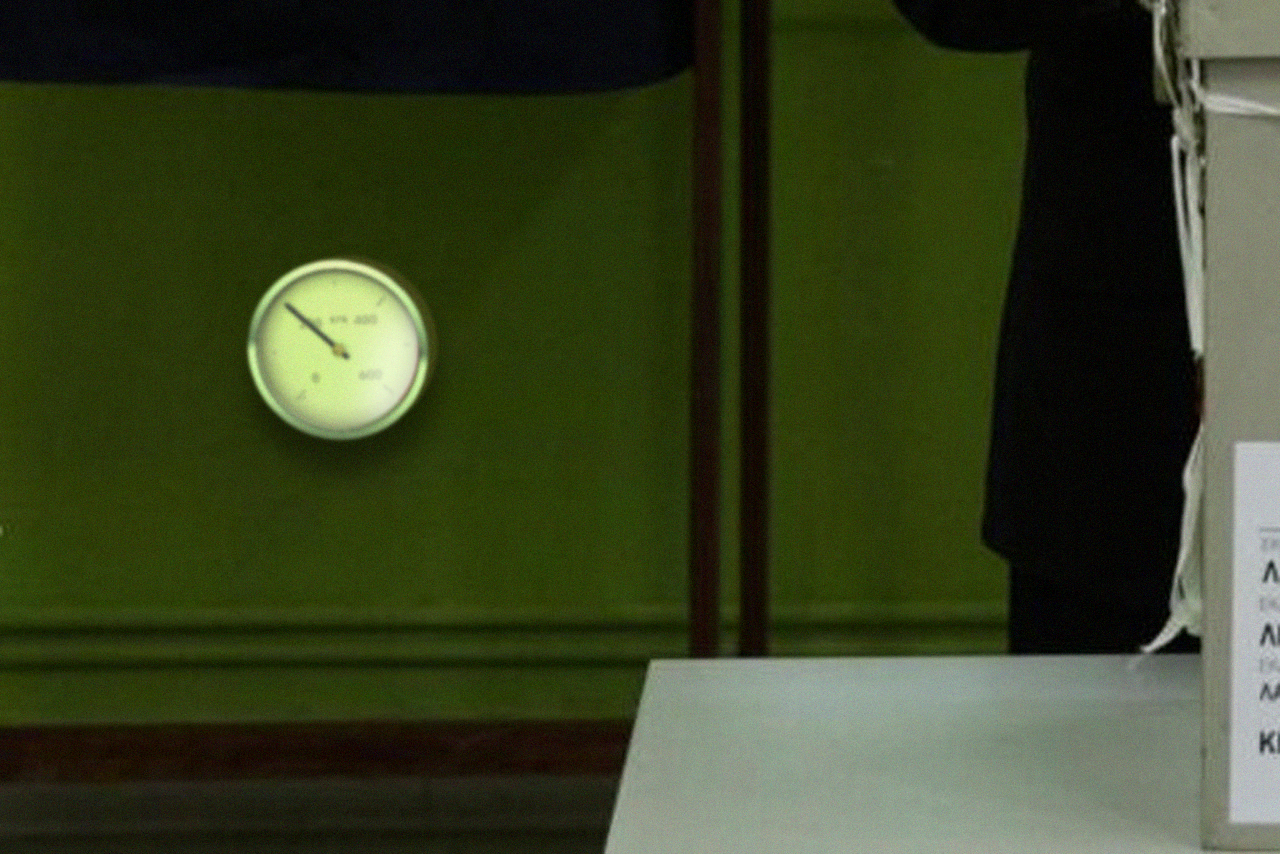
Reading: 200 kPa
